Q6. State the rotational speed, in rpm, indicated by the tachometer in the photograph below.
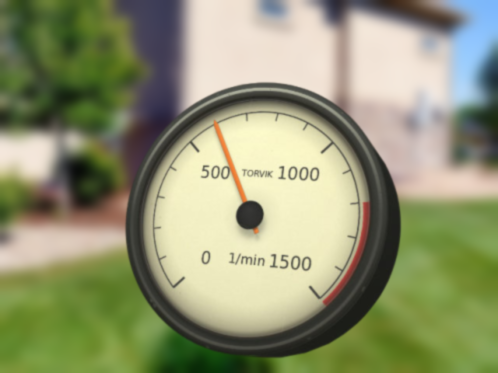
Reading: 600 rpm
